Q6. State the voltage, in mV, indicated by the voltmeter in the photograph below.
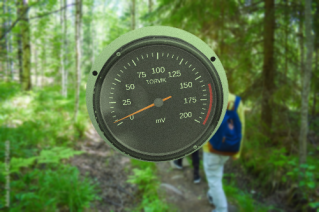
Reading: 5 mV
